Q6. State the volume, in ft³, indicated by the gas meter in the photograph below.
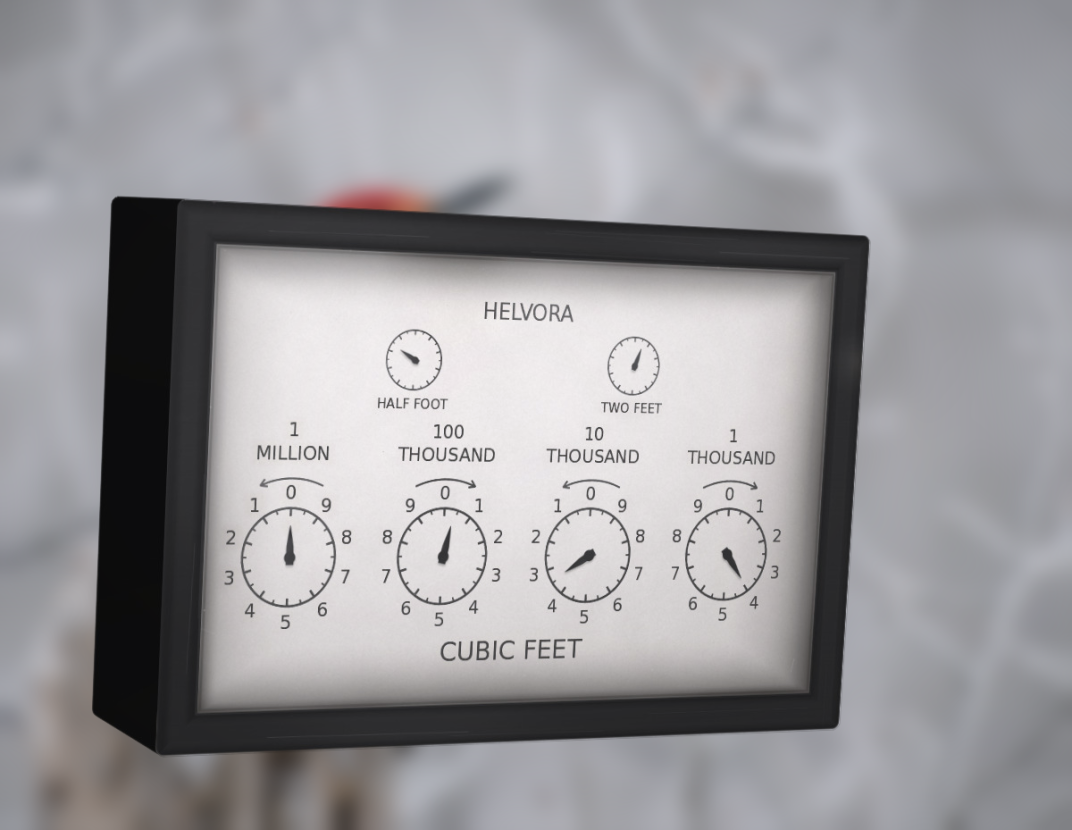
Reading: 3400 ft³
